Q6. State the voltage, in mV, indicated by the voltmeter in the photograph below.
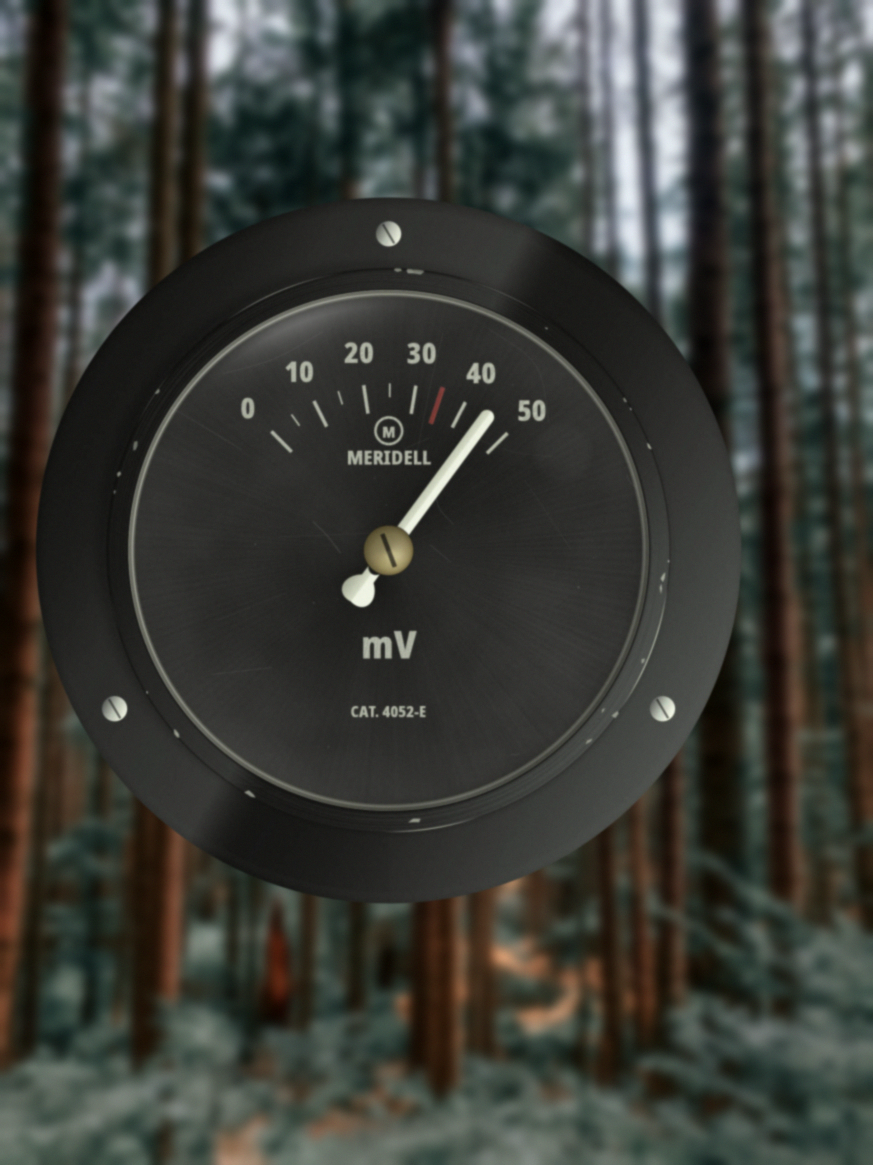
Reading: 45 mV
